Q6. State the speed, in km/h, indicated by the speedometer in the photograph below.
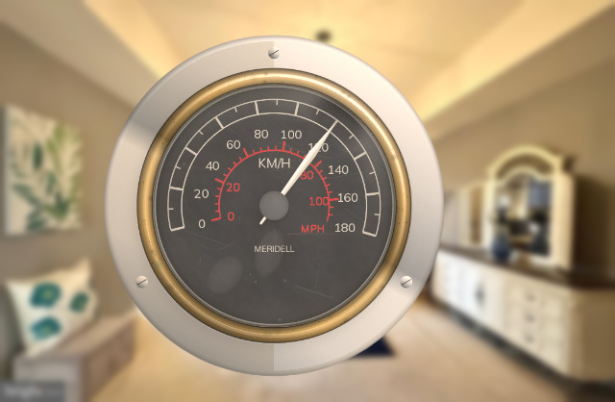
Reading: 120 km/h
